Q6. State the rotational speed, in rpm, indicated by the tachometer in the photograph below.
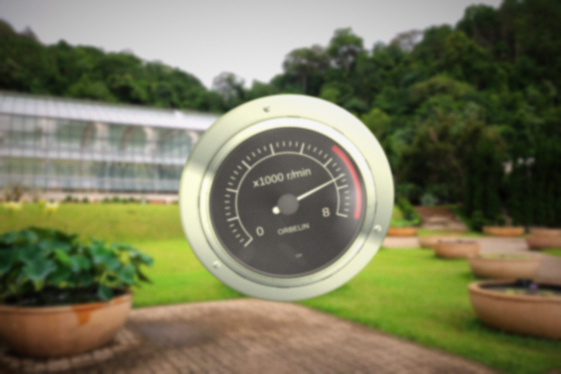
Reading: 6600 rpm
